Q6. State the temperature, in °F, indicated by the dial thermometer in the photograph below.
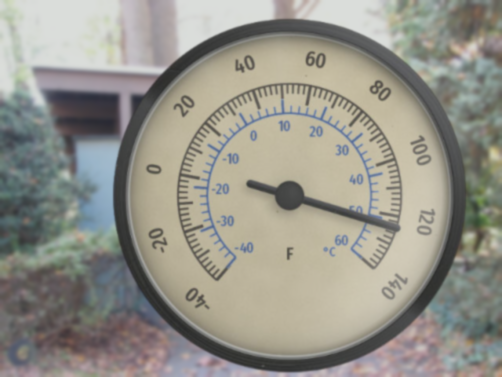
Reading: 124 °F
